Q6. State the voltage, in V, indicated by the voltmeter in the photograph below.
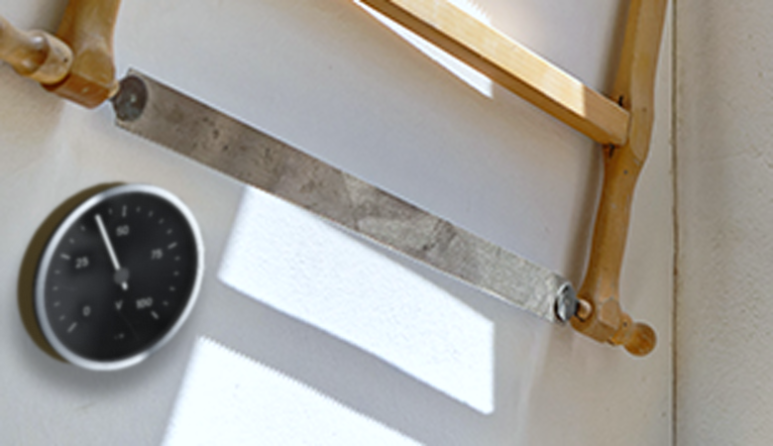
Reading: 40 V
